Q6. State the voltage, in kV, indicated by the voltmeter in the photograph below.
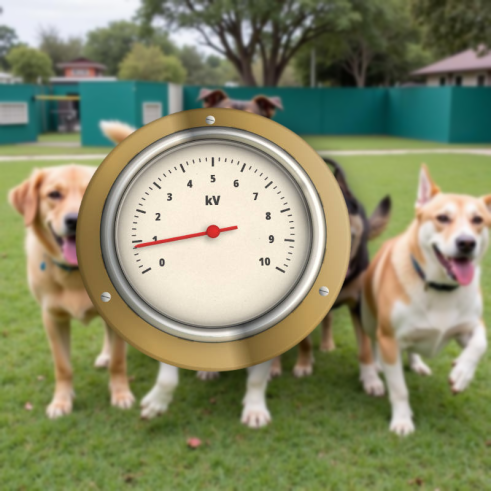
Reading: 0.8 kV
